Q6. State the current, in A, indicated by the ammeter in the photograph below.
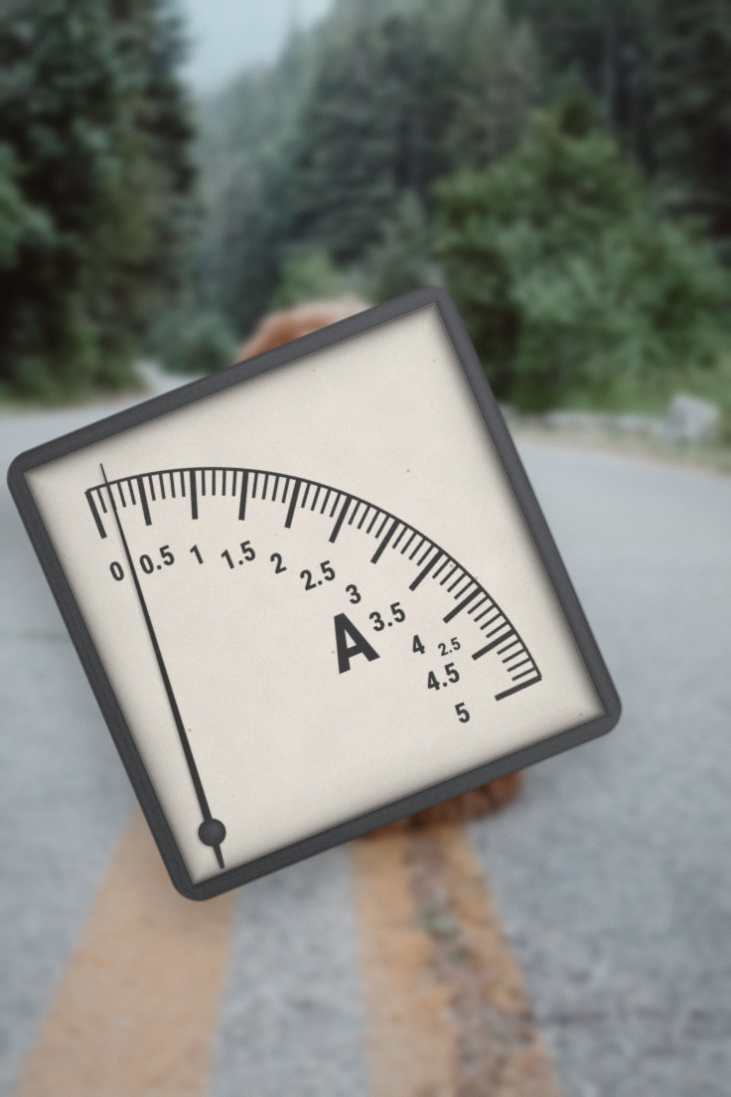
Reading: 0.2 A
